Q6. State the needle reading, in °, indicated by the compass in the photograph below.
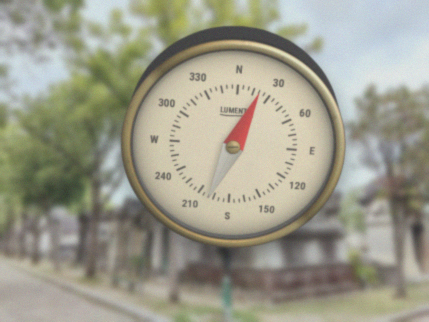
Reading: 20 °
